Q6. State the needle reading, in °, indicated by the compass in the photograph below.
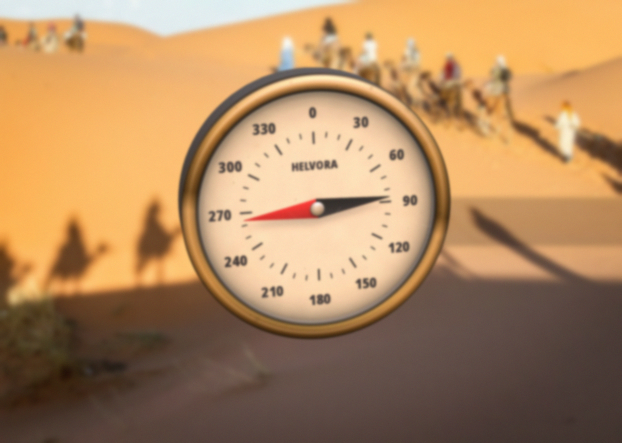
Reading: 265 °
